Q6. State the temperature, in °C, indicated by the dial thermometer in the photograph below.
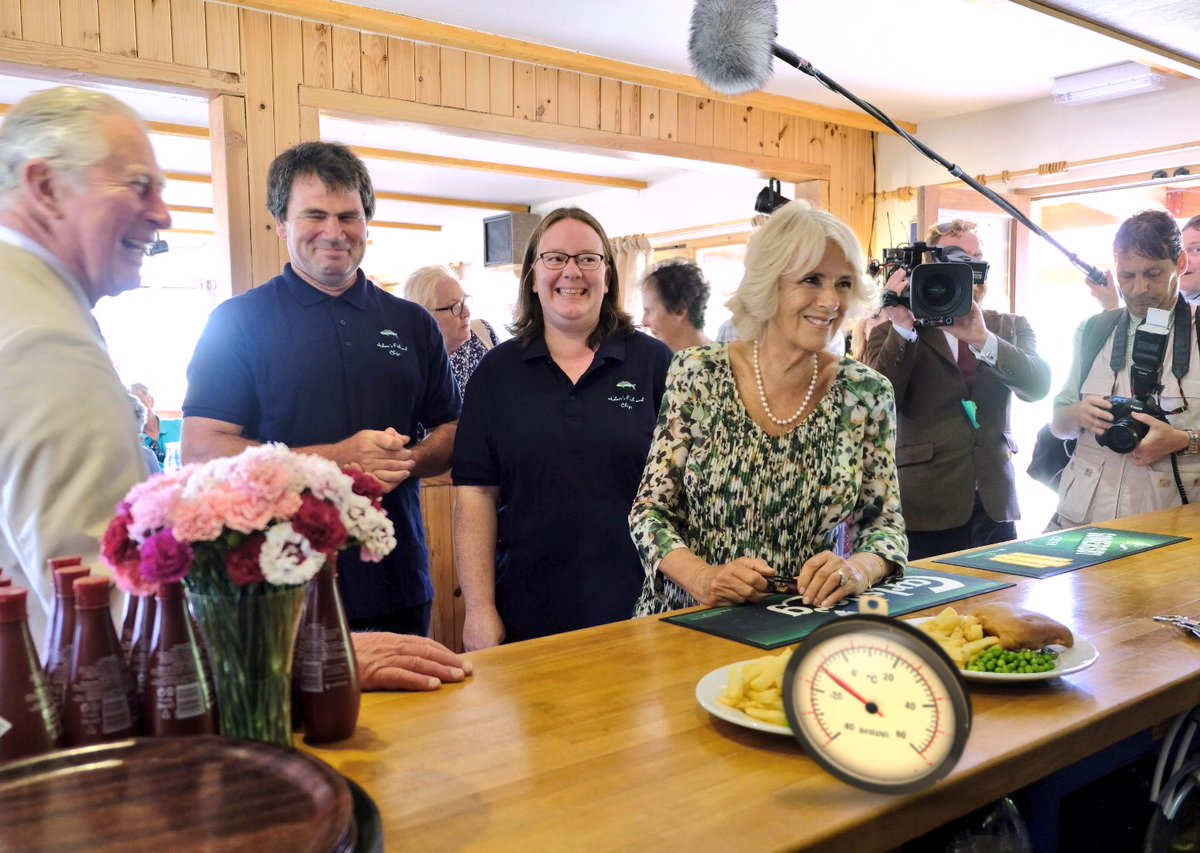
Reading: -10 °C
